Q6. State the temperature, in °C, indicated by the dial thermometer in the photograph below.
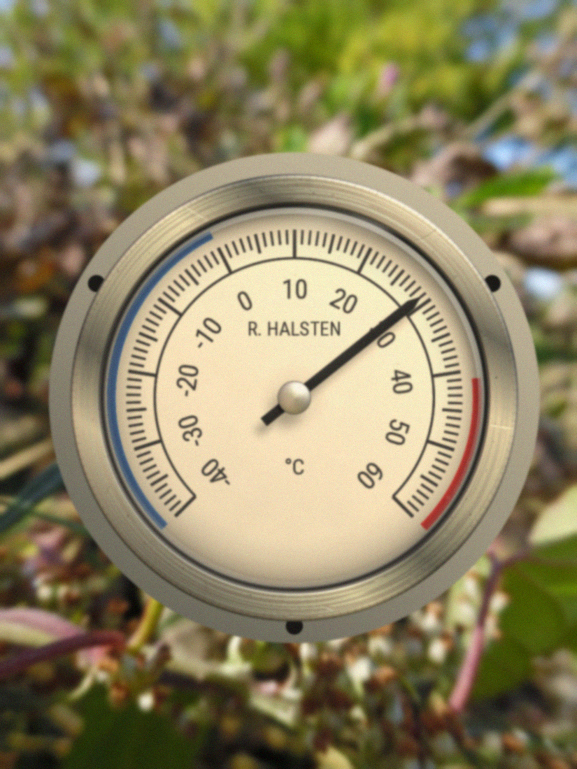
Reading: 29 °C
